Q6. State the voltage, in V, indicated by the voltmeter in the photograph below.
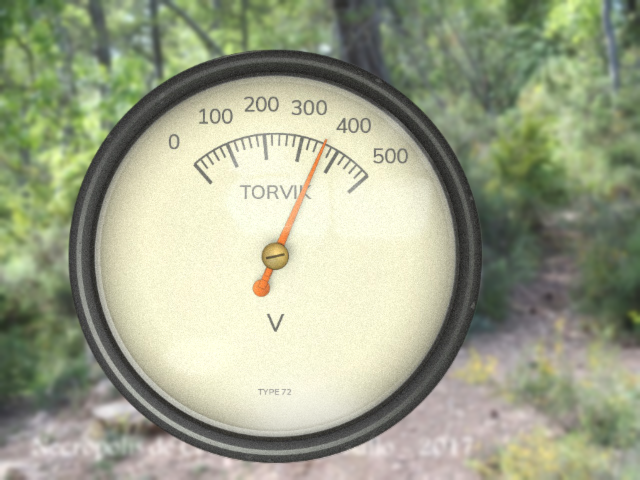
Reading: 360 V
